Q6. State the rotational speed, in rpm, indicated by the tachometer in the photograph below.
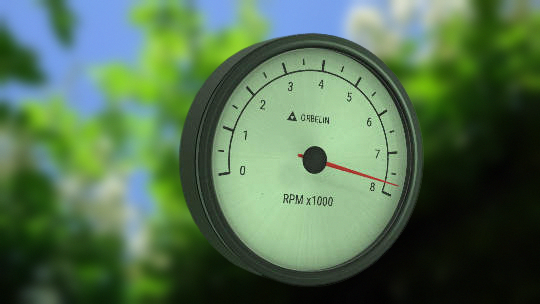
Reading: 7750 rpm
